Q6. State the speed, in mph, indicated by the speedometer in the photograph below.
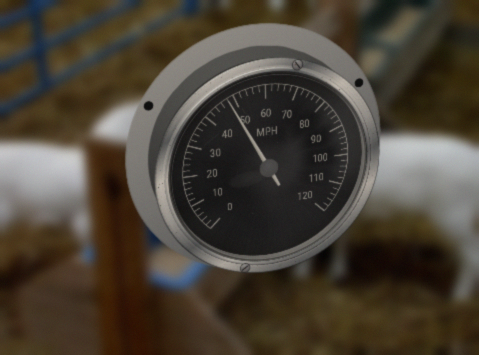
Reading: 48 mph
